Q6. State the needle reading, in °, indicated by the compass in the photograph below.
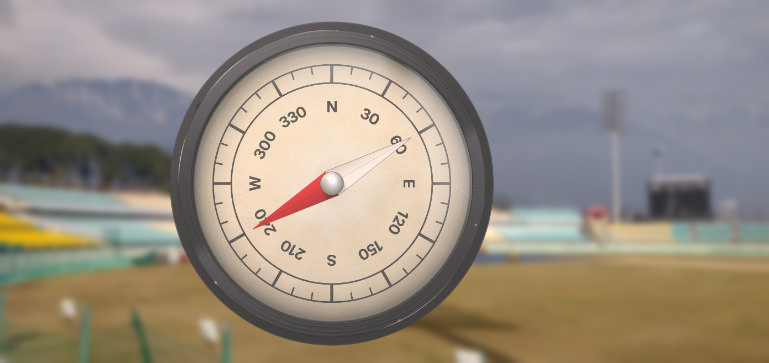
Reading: 240 °
